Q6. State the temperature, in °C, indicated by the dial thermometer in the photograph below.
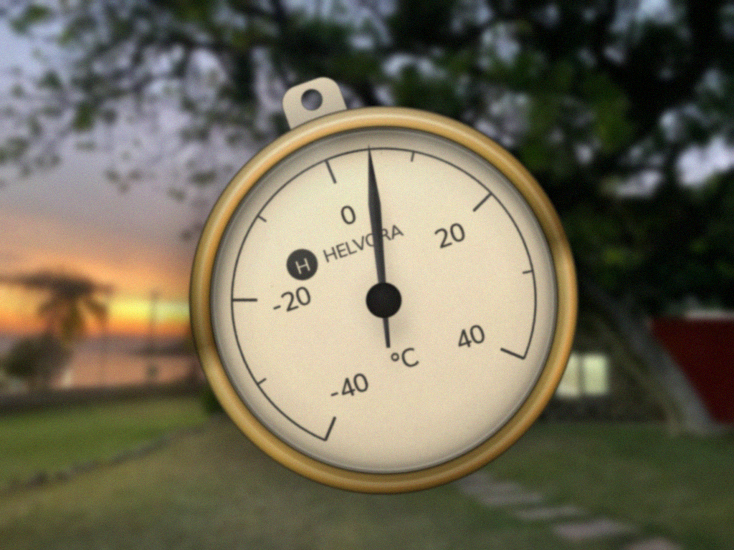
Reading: 5 °C
